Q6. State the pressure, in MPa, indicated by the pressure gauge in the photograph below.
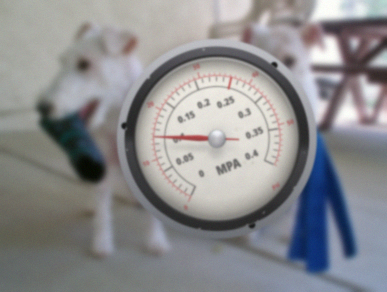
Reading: 0.1 MPa
